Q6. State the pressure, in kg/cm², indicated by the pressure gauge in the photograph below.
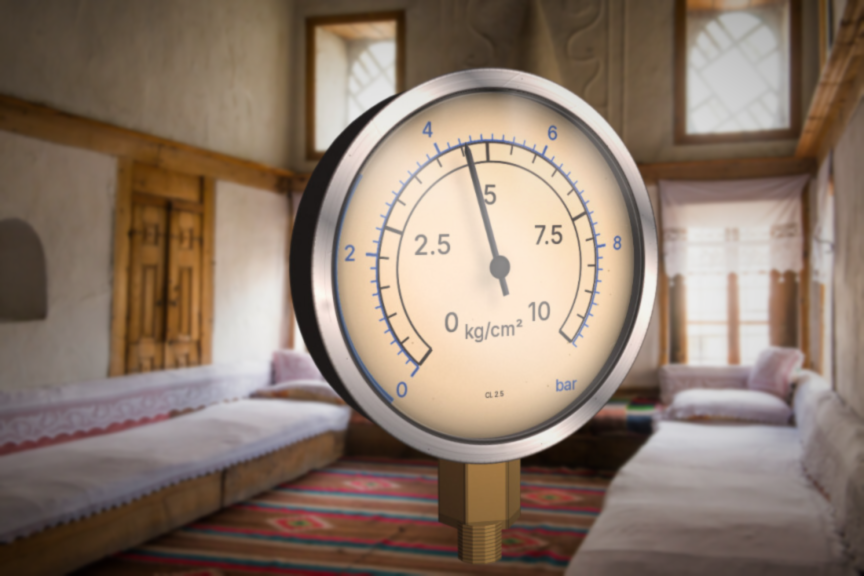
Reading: 4.5 kg/cm²
